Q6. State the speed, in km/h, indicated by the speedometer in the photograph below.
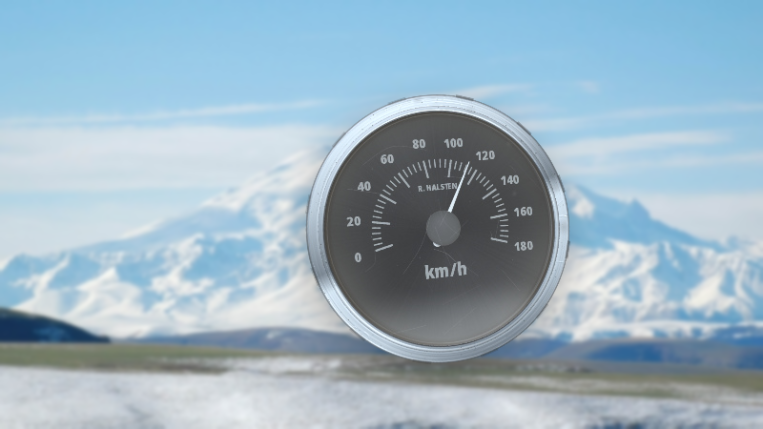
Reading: 112 km/h
